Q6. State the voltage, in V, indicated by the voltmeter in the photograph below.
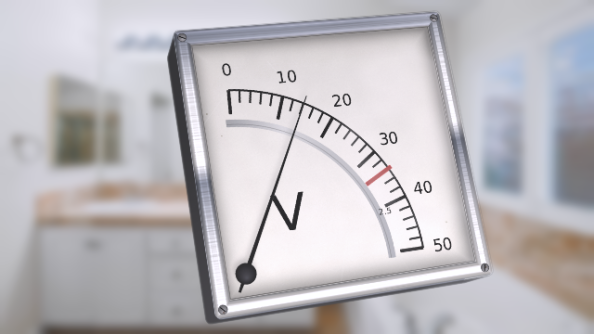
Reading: 14 V
